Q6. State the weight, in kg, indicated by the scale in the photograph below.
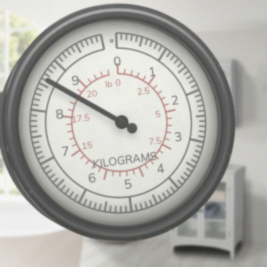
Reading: 8.6 kg
